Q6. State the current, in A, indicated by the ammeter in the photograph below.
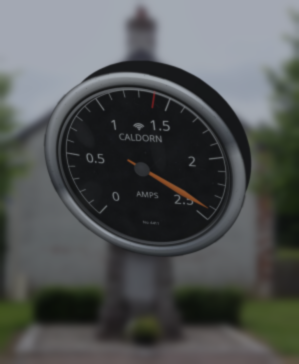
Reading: 2.4 A
